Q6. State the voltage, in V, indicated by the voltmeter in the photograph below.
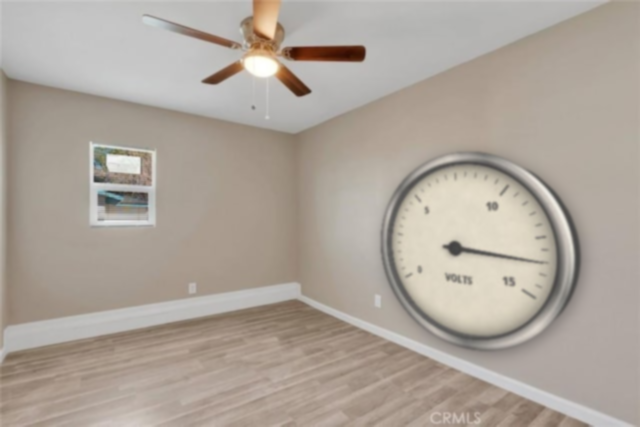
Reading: 13.5 V
